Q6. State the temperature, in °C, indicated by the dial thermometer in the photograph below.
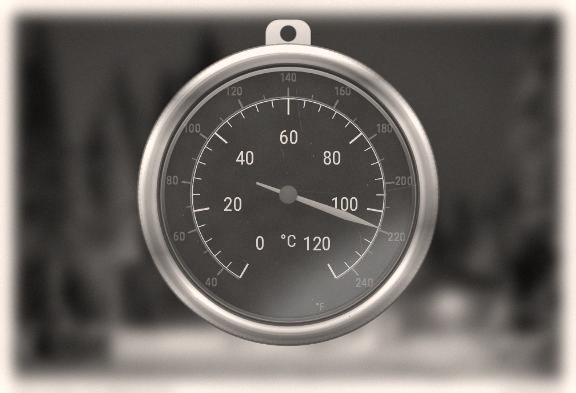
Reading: 104 °C
